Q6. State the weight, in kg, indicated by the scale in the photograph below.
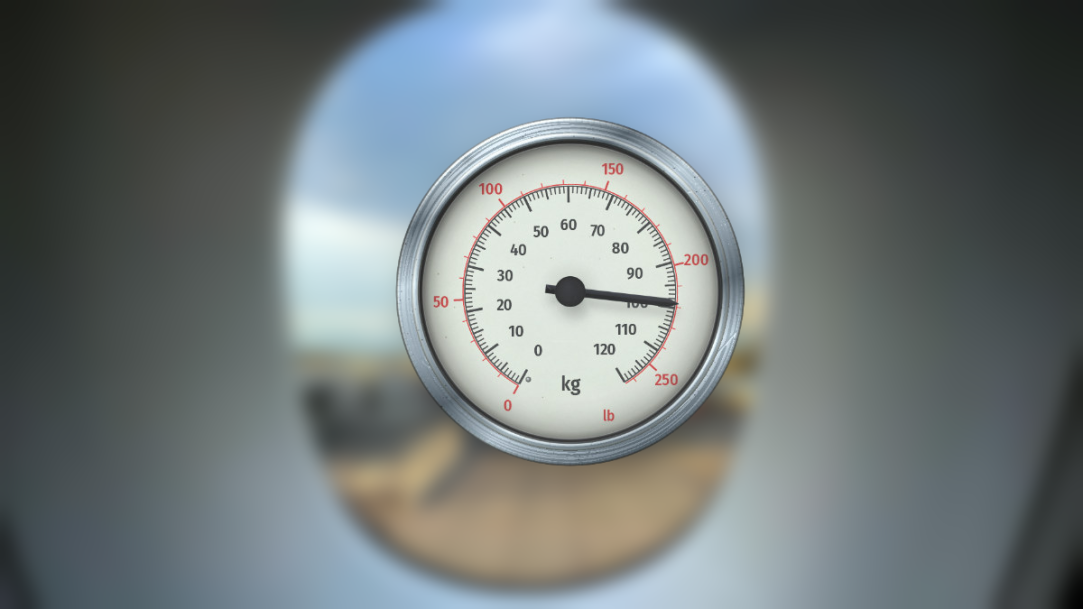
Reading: 99 kg
